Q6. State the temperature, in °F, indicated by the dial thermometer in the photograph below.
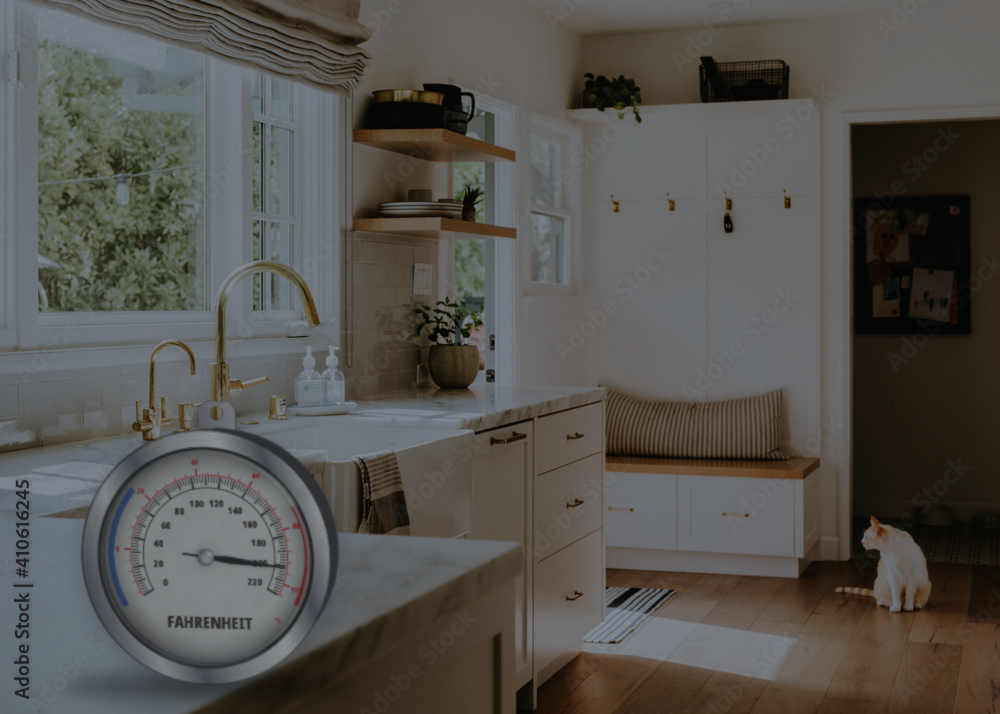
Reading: 200 °F
